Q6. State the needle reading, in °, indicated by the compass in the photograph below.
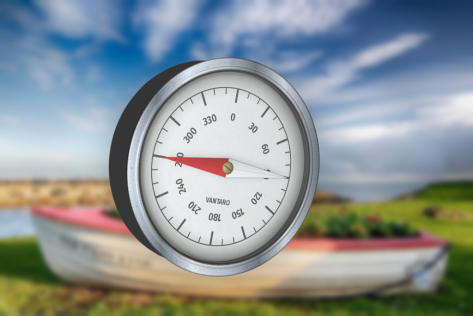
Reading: 270 °
